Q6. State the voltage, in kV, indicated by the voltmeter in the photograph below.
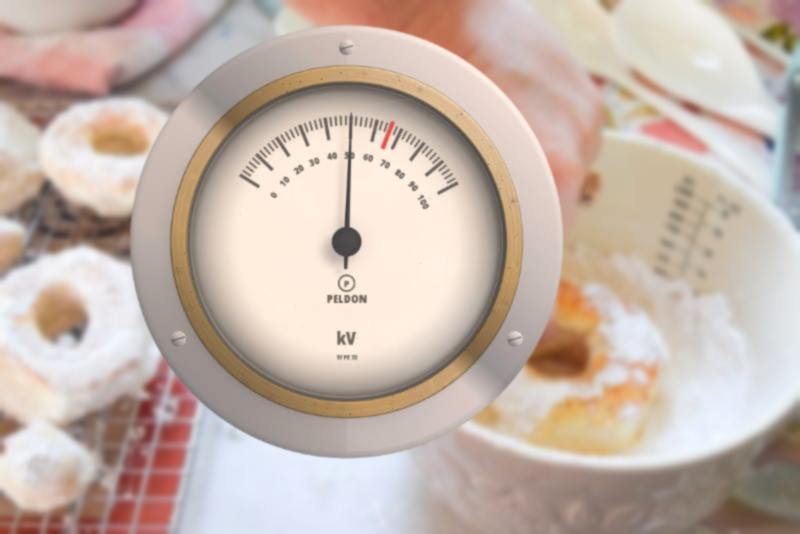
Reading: 50 kV
